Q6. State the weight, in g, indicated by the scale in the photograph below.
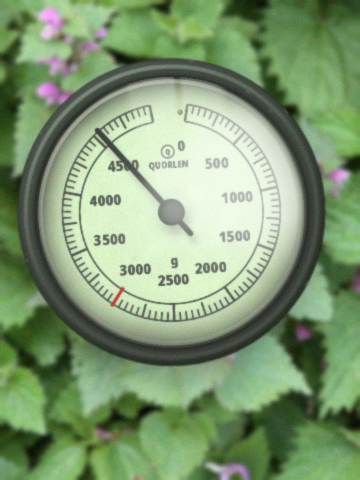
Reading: 4550 g
